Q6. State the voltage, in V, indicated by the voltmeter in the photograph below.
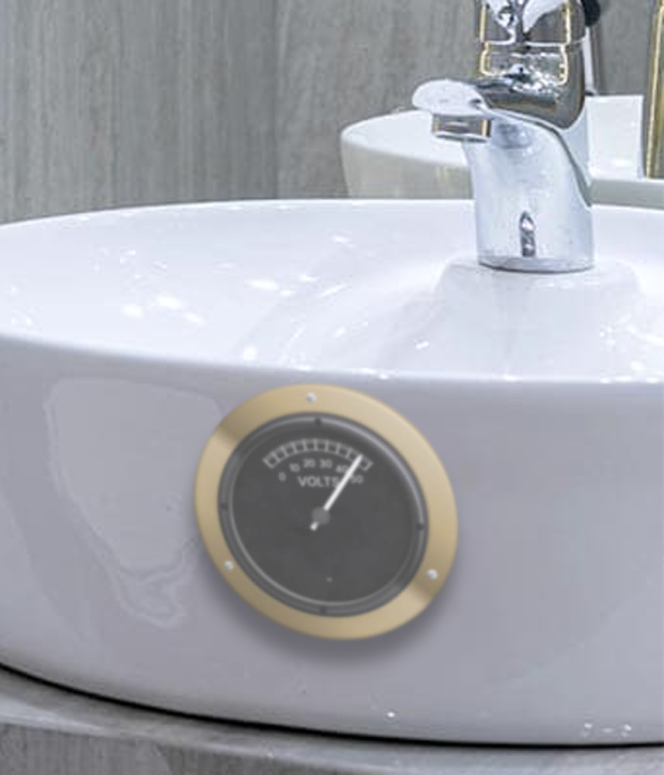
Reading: 45 V
